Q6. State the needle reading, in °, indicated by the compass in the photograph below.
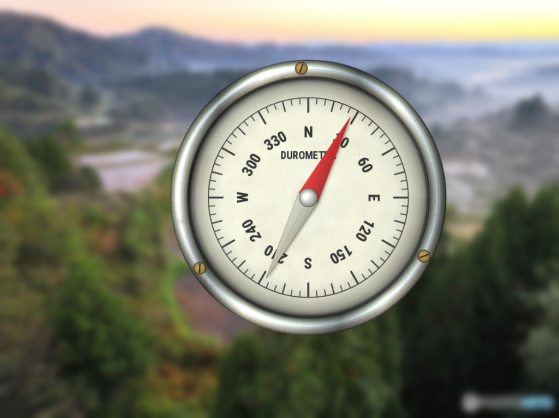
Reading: 27.5 °
